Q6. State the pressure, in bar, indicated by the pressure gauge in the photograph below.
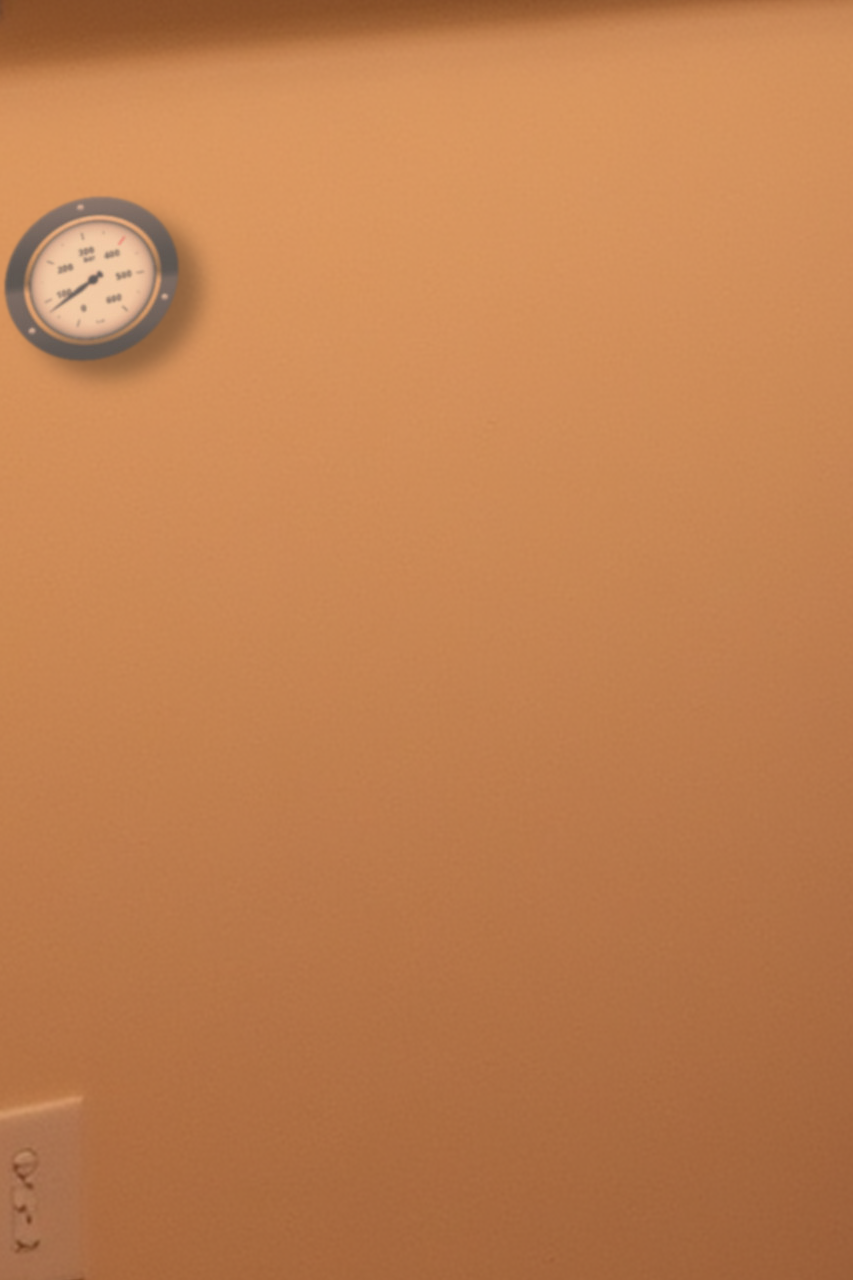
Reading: 75 bar
